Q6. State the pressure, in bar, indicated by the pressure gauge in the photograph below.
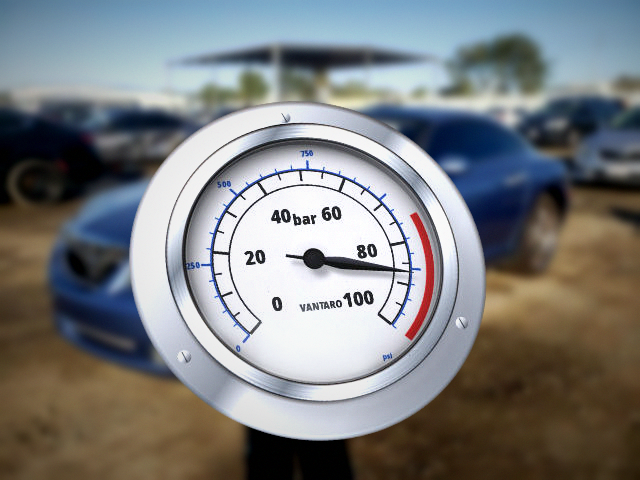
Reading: 87.5 bar
